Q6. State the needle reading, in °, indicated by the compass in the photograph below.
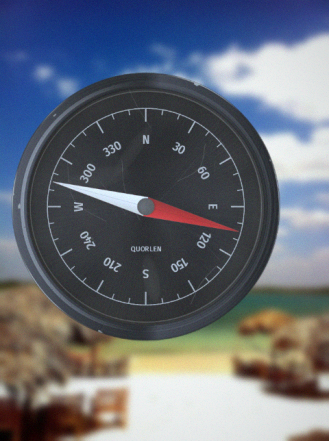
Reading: 105 °
